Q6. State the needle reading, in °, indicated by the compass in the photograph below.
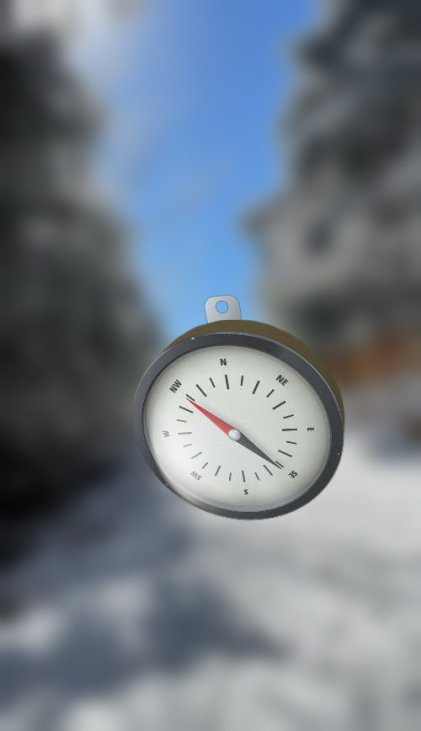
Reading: 315 °
